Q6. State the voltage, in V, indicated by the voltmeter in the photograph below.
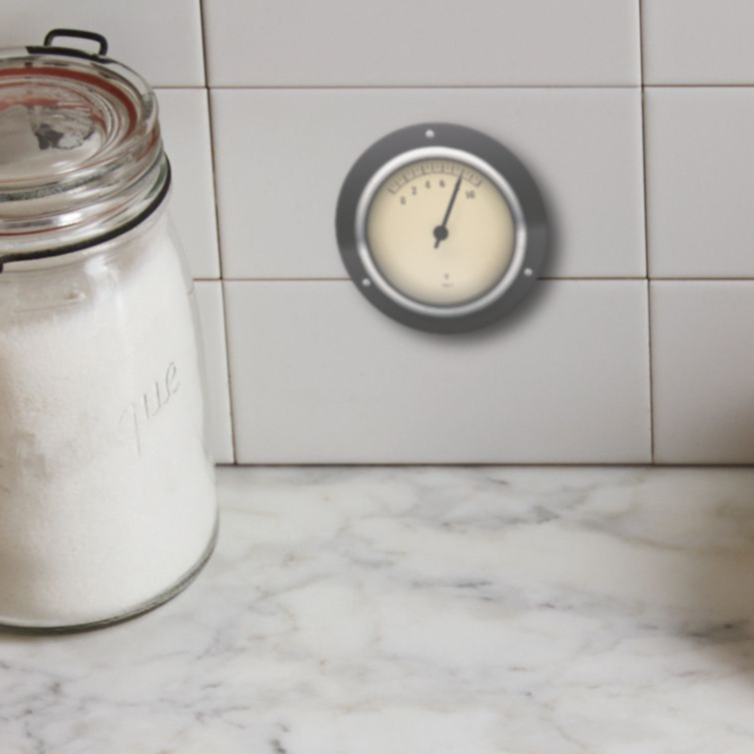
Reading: 8 V
